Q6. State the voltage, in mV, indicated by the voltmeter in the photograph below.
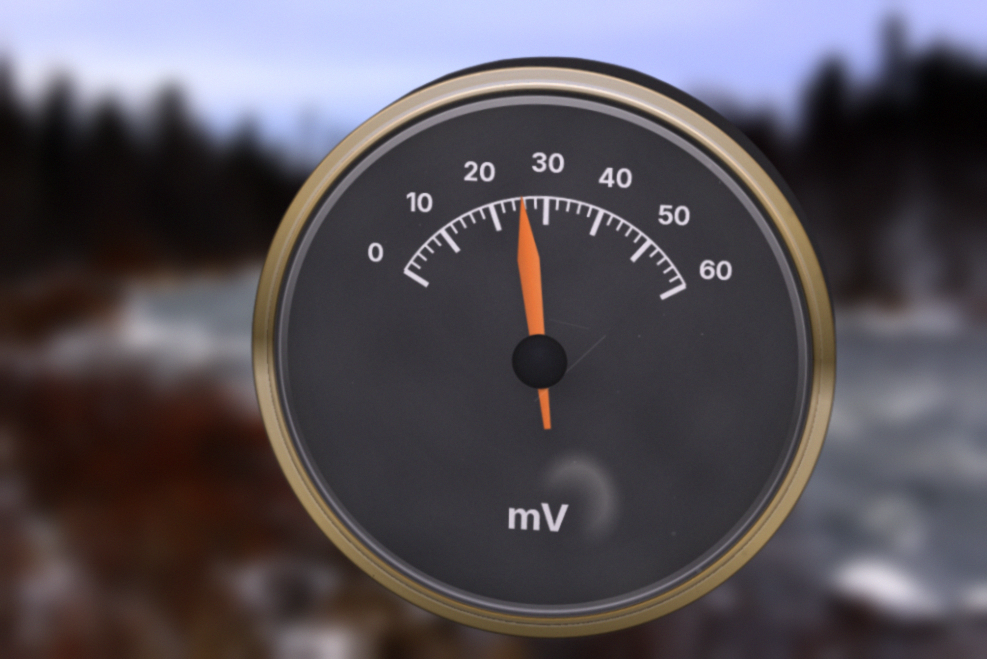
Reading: 26 mV
